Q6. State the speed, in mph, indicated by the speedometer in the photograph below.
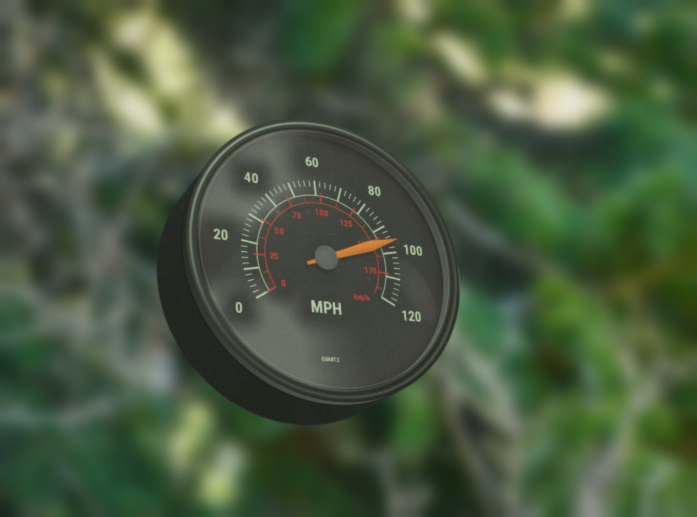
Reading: 96 mph
